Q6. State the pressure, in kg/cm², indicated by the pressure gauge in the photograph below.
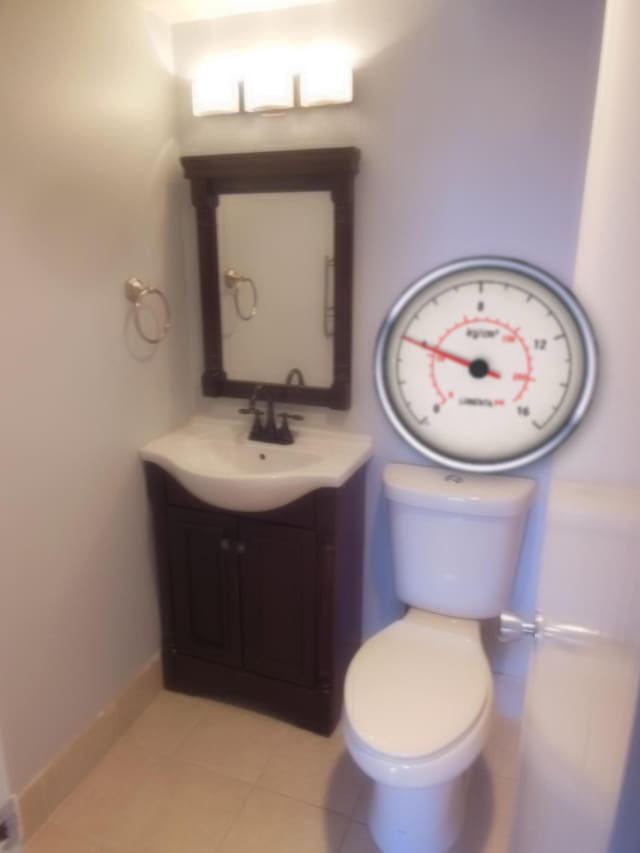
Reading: 4 kg/cm²
